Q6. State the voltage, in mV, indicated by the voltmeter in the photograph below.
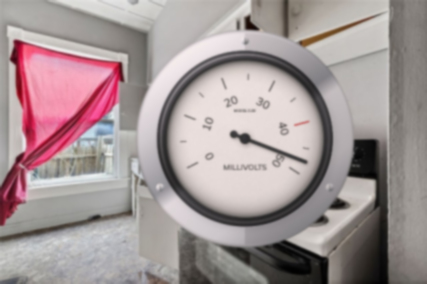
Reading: 47.5 mV
